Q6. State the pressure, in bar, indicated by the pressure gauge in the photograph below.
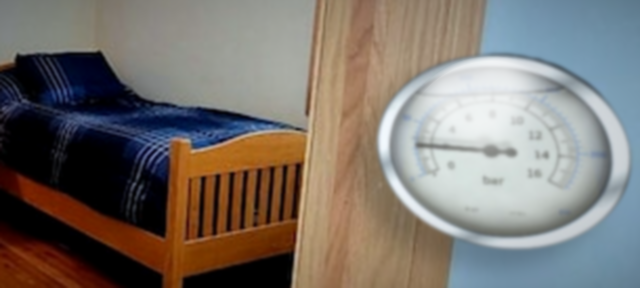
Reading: 2 bar
